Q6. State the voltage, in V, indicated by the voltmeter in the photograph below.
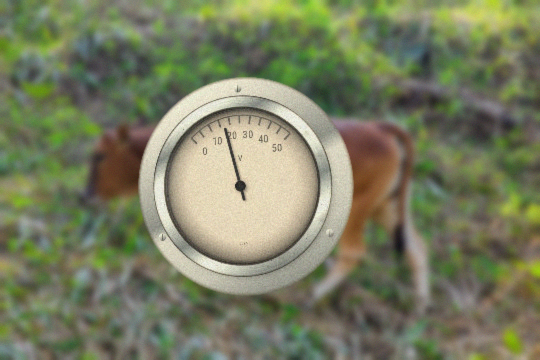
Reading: 17.5 V
